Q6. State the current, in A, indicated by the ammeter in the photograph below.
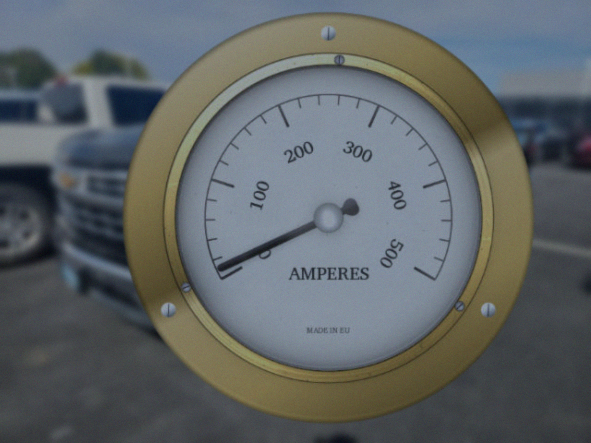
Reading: 10 A
